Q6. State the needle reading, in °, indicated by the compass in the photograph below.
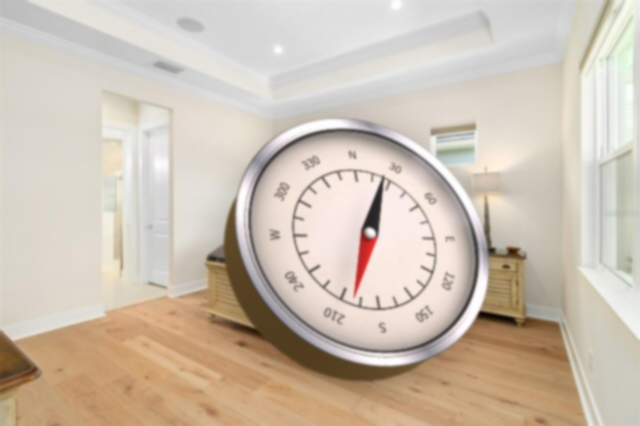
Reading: 202.5 °
